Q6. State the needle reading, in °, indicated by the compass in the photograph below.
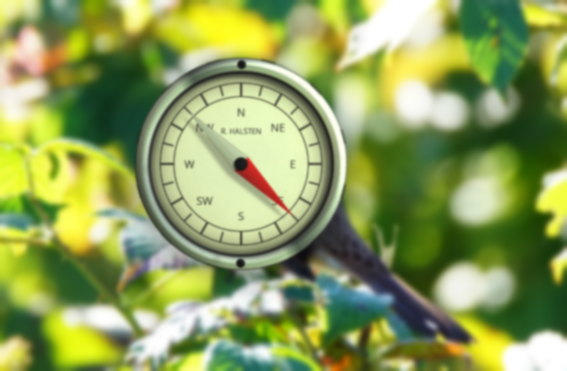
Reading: 135 °
